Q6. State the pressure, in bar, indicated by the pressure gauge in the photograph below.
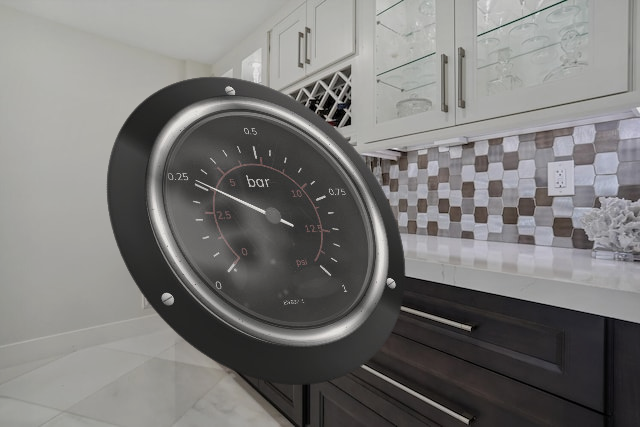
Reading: 0.25 bar
